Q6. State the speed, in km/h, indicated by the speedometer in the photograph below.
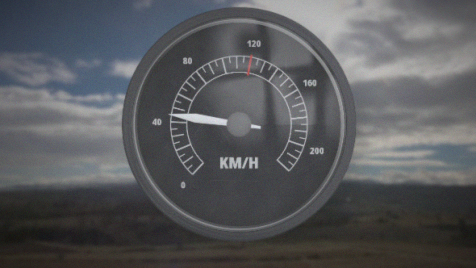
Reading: 45 km/h
